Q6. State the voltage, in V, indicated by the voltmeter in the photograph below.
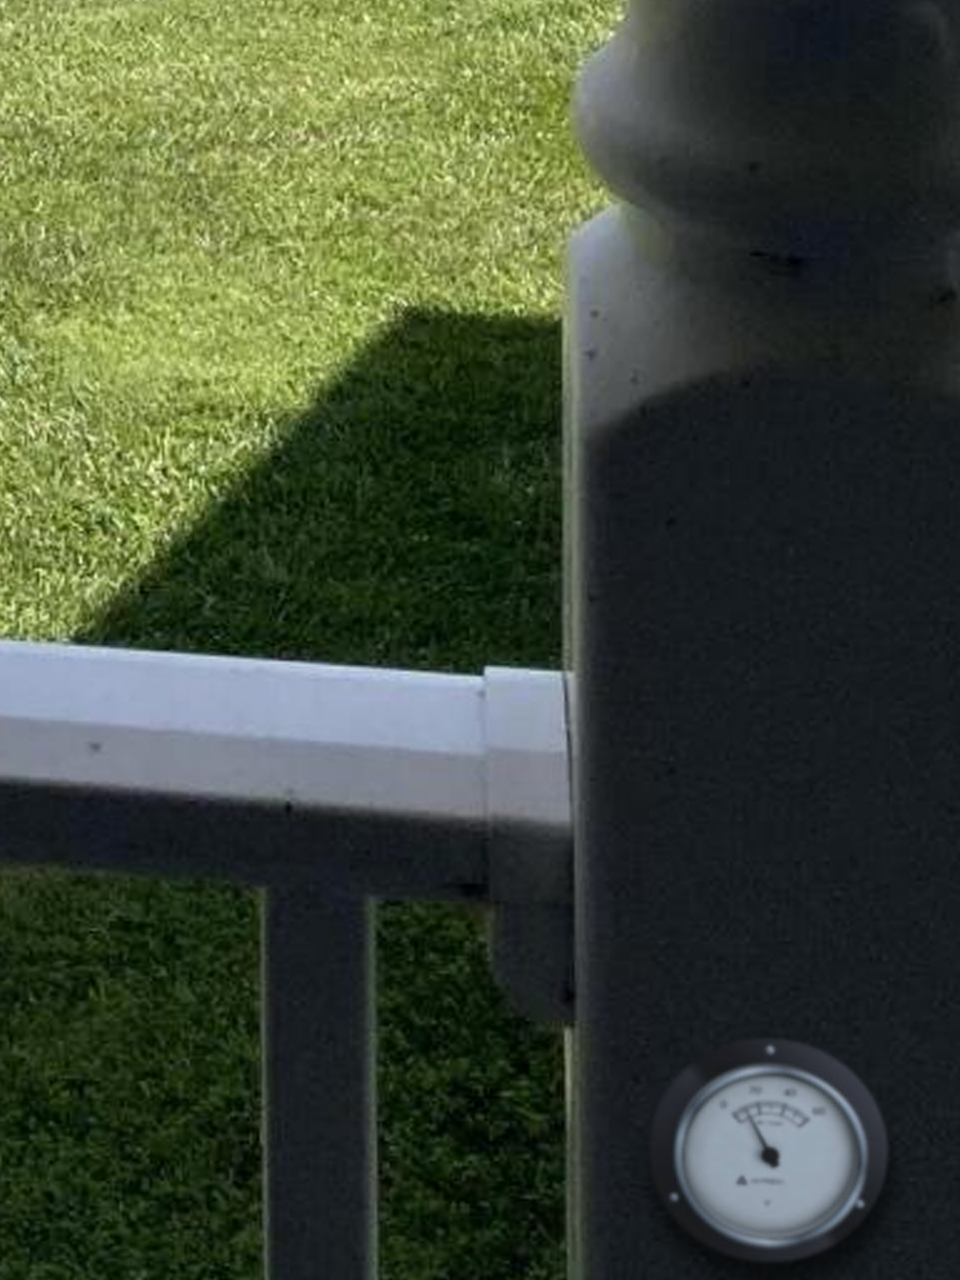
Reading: 10 V
